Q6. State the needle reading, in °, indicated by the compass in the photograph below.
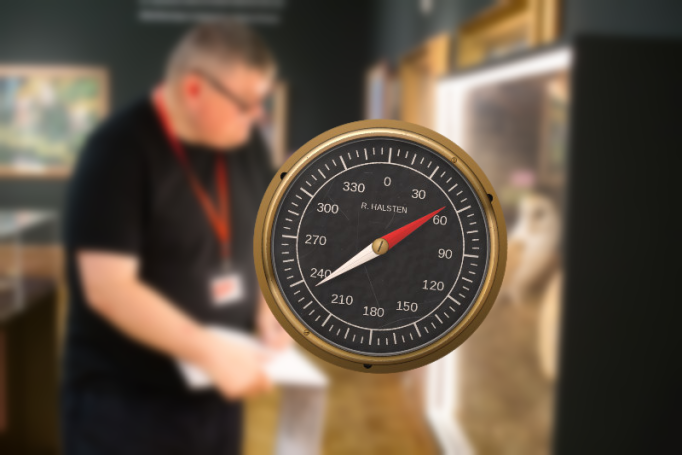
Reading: 52.5 °
